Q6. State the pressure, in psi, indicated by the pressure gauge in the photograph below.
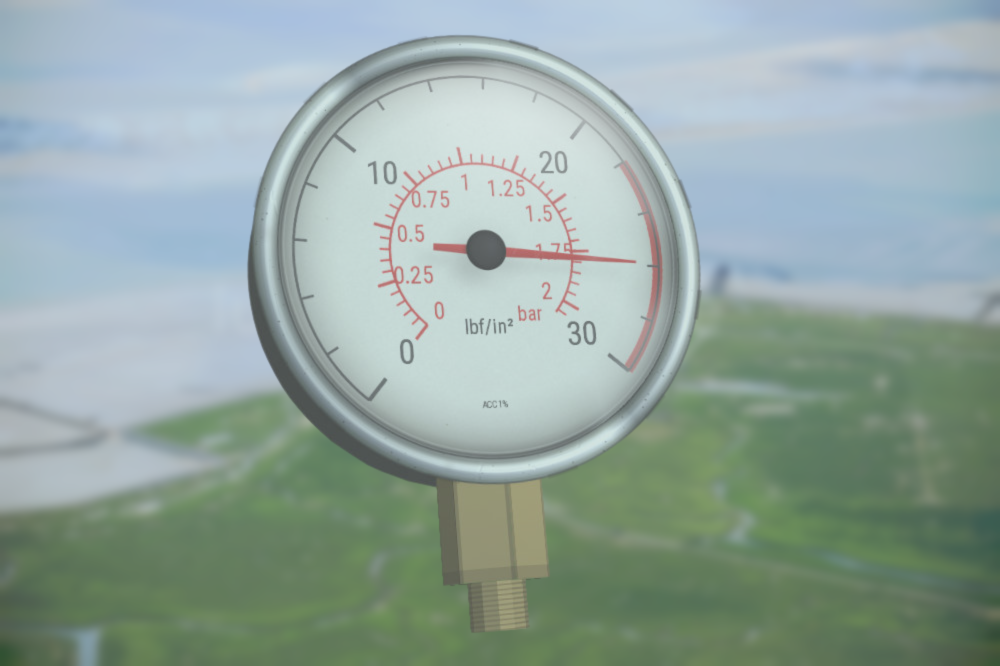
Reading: 26 psi
